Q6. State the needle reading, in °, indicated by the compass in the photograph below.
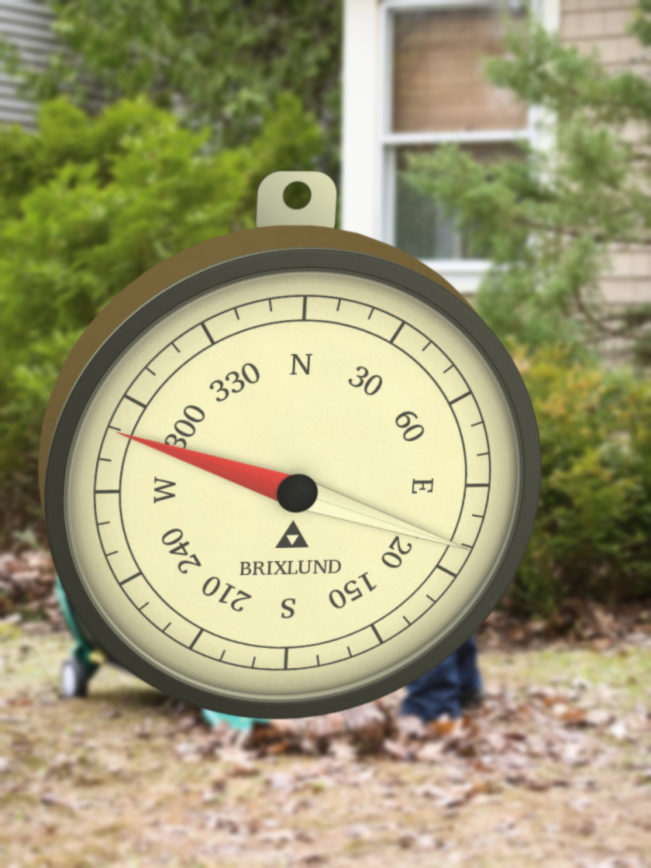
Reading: 290 °
